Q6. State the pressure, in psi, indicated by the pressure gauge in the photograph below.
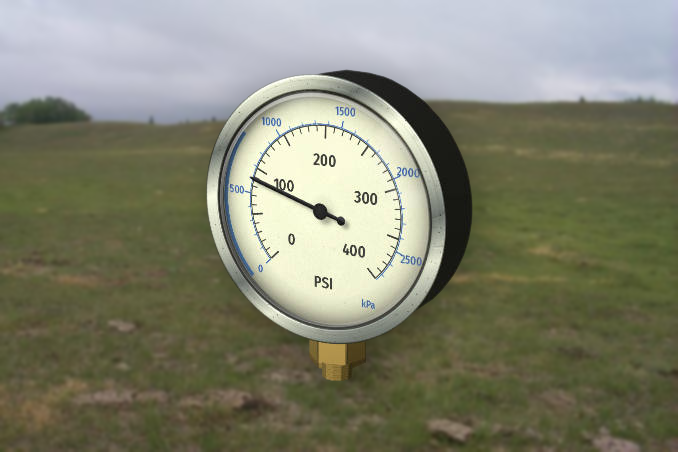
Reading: 90 psi
